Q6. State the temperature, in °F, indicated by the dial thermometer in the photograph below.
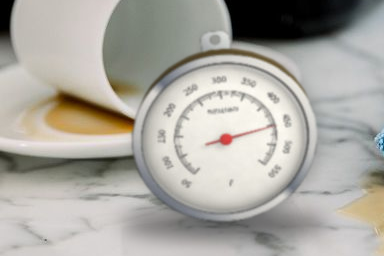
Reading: 450 °F
